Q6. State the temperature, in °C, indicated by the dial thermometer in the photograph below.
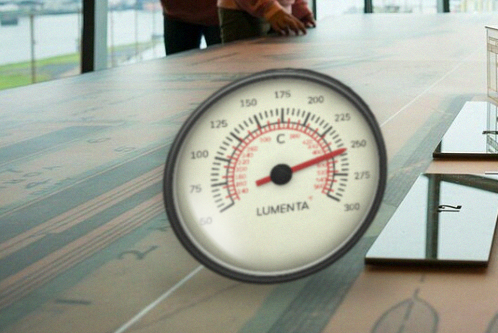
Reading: 250 °C
